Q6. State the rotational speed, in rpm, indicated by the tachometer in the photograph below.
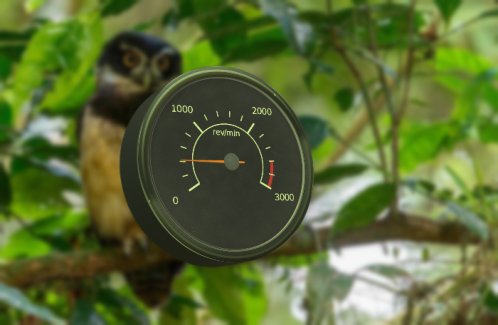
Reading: 400 rpm
